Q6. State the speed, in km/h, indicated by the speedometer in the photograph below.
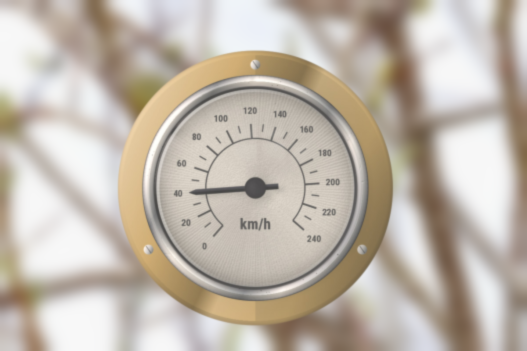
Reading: 40 km/h
